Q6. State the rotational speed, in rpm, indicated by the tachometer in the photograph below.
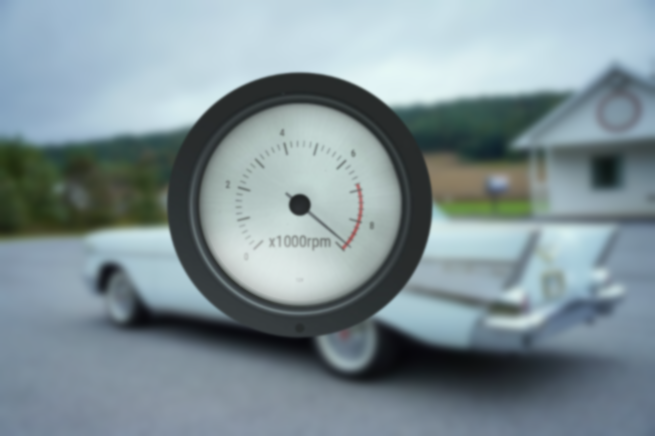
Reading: 8800 rpm
